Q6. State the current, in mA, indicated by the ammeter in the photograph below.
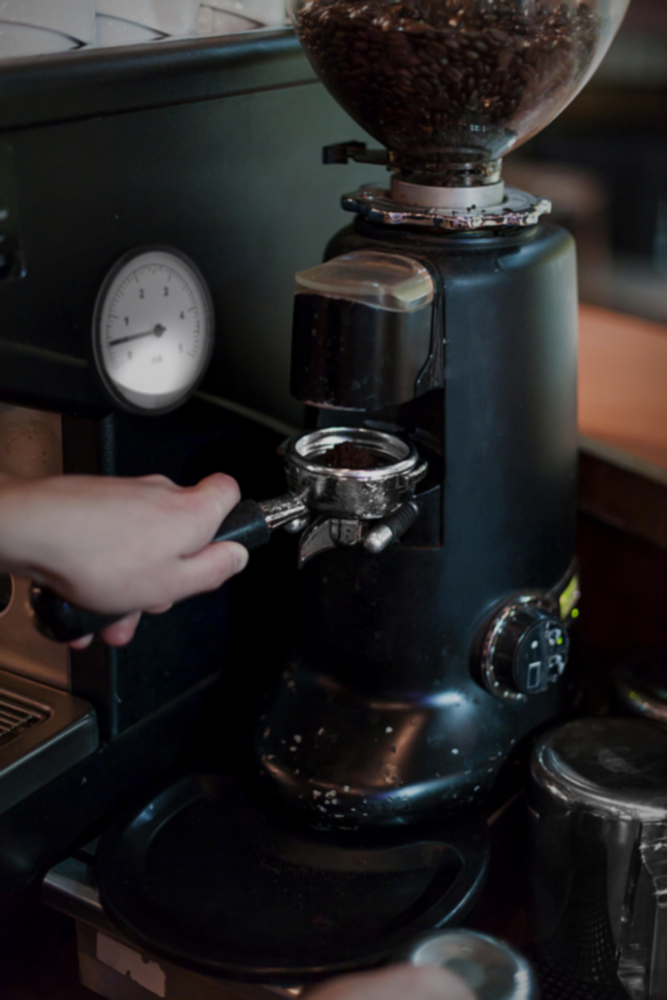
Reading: 0.5 mA
